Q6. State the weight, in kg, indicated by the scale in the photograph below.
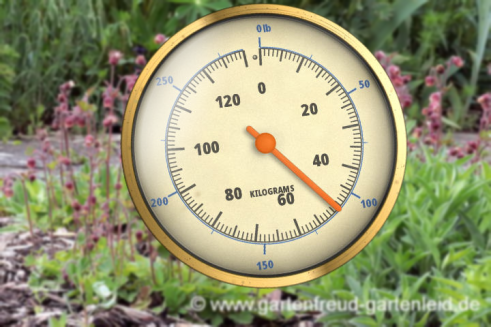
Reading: 50 kg
